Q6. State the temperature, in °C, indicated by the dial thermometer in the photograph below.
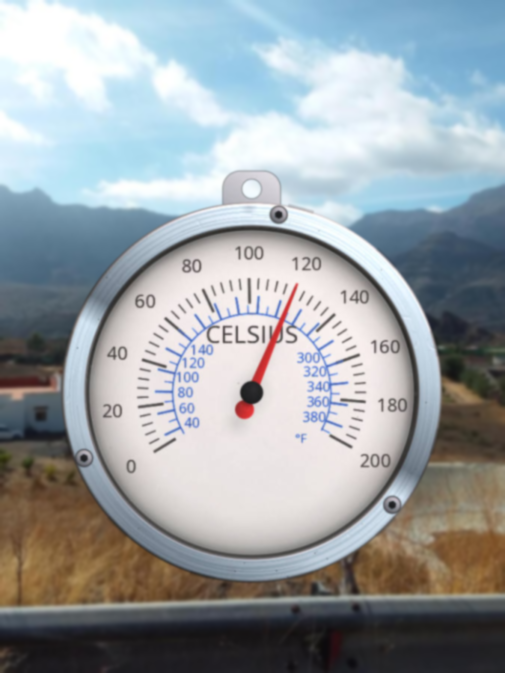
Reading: 120 °C
